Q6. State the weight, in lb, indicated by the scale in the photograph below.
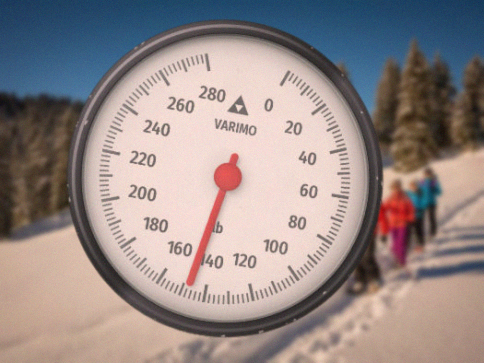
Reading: 148 lb
